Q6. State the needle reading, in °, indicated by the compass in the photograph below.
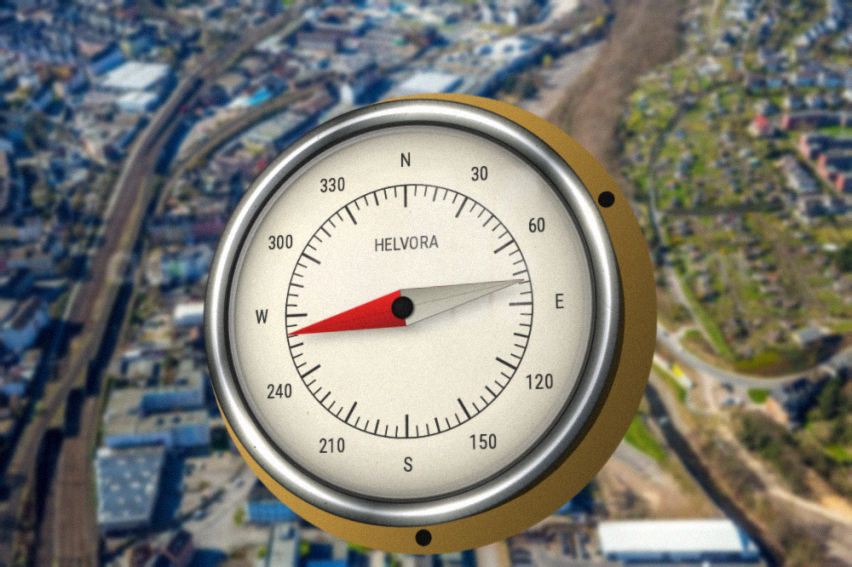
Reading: 260 °
